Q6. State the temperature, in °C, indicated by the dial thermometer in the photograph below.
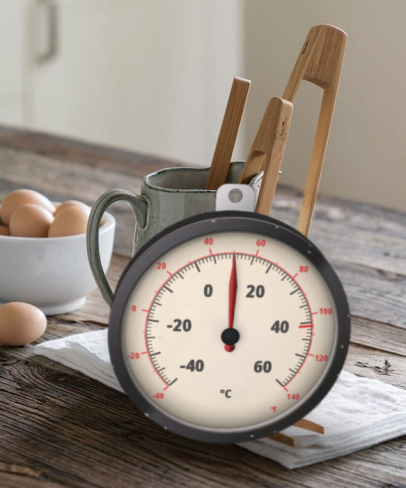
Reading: 10 °C
